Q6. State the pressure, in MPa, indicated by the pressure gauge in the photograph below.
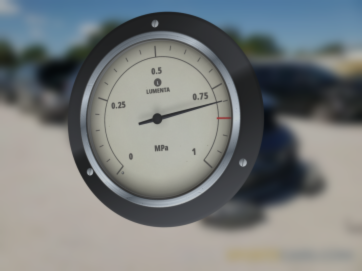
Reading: 0.8 MPa
